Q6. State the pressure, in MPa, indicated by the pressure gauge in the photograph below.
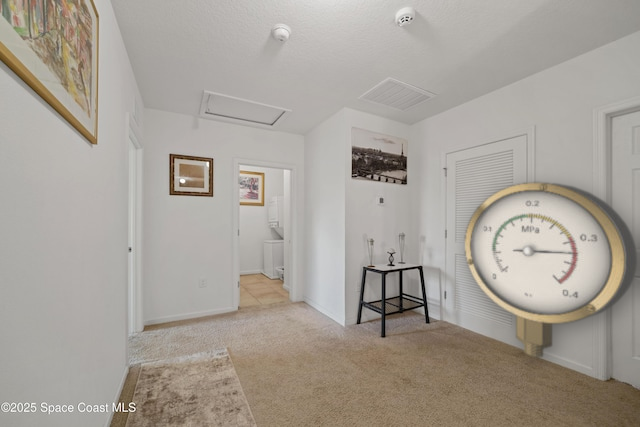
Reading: 0.325 MPa
